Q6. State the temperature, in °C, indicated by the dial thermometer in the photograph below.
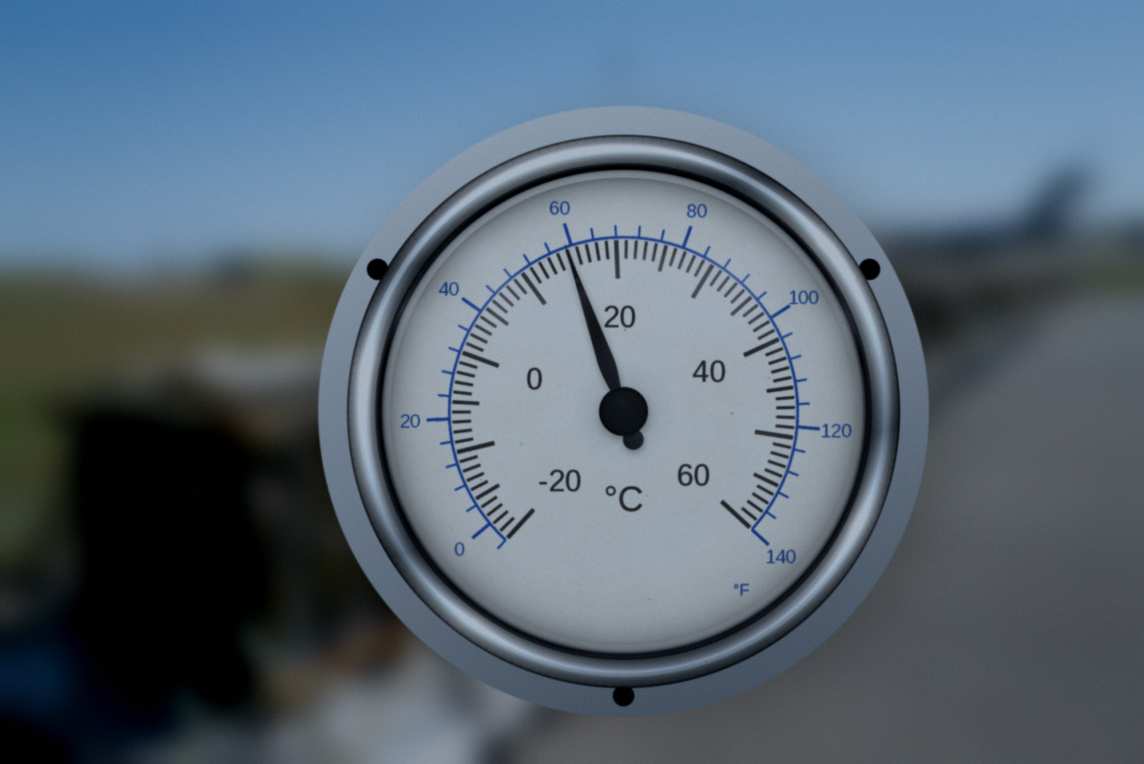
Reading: 15 °C
